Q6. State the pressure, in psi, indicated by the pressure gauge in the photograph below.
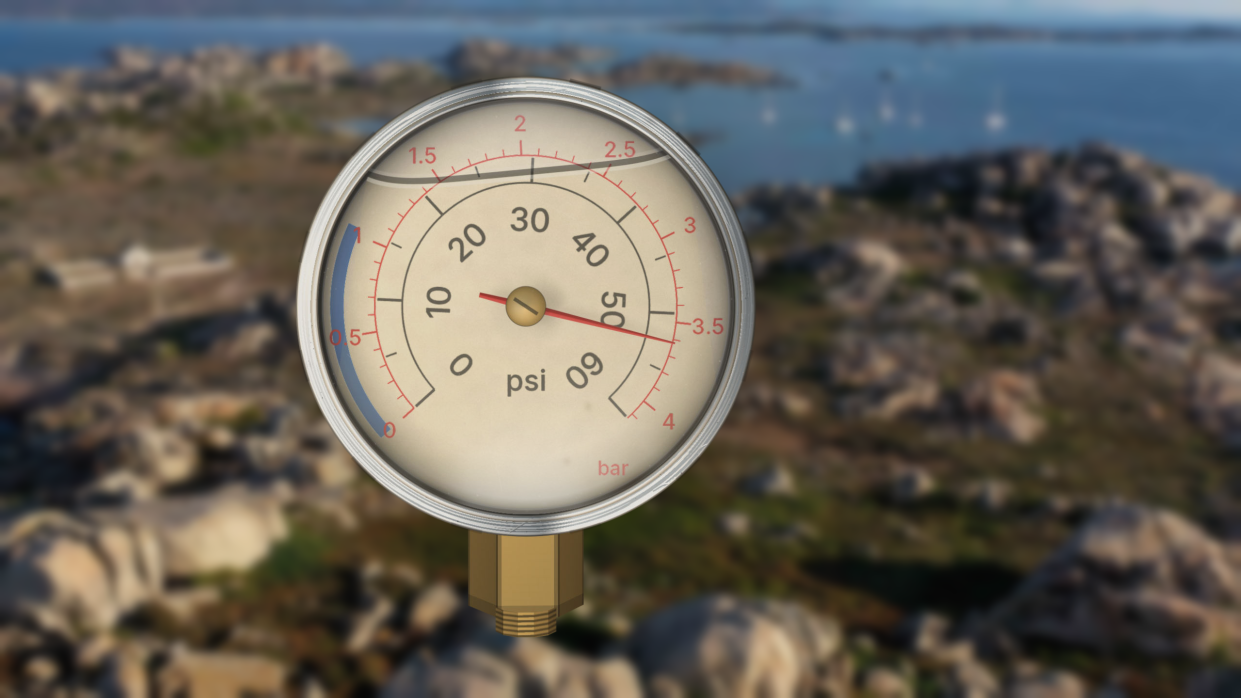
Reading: 52.5 psi
